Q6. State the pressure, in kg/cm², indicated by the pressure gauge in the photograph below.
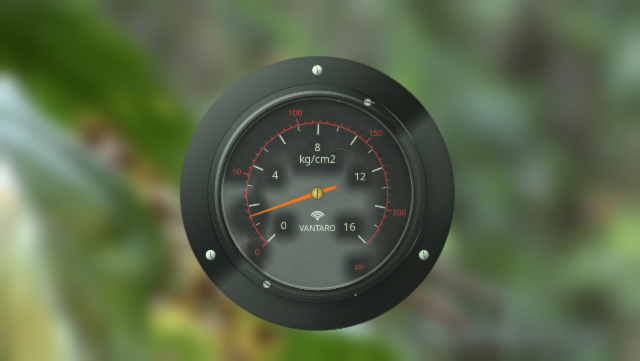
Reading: 1.5 kg/cm²
